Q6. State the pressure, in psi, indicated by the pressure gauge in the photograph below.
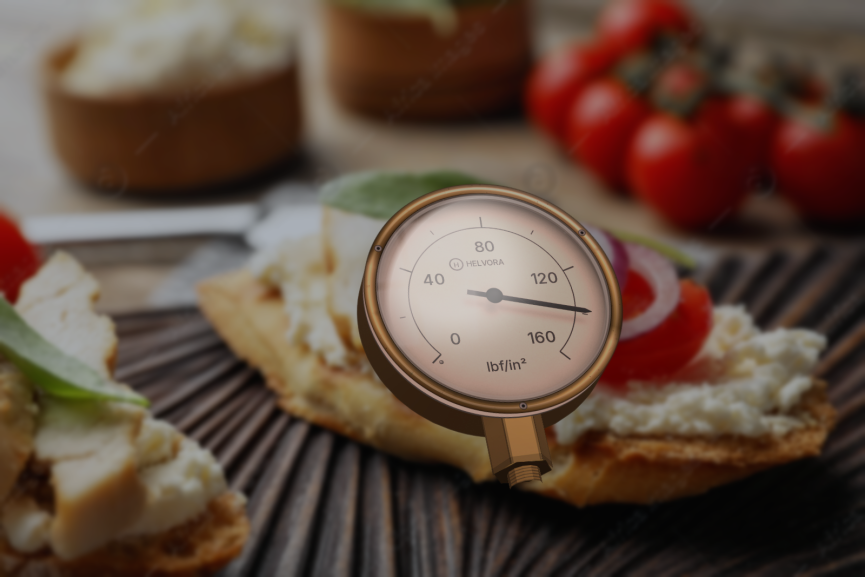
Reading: 140 psi
